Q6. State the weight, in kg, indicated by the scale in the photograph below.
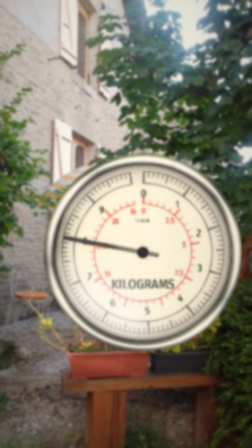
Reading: 8 kg
